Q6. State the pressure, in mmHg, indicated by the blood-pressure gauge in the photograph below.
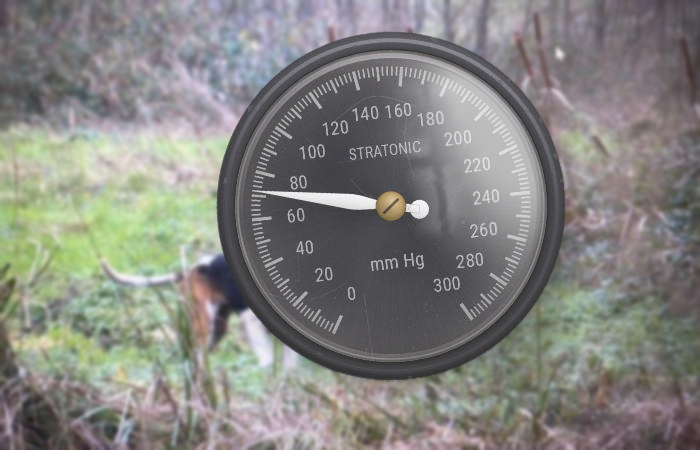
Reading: 72 mmHg
